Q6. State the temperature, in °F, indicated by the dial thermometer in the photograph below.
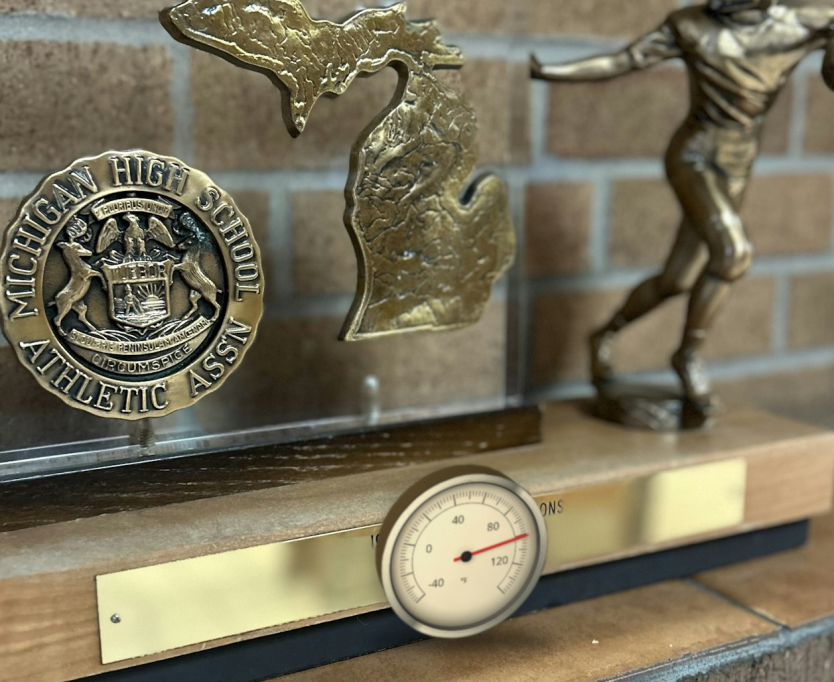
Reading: 100 °F
